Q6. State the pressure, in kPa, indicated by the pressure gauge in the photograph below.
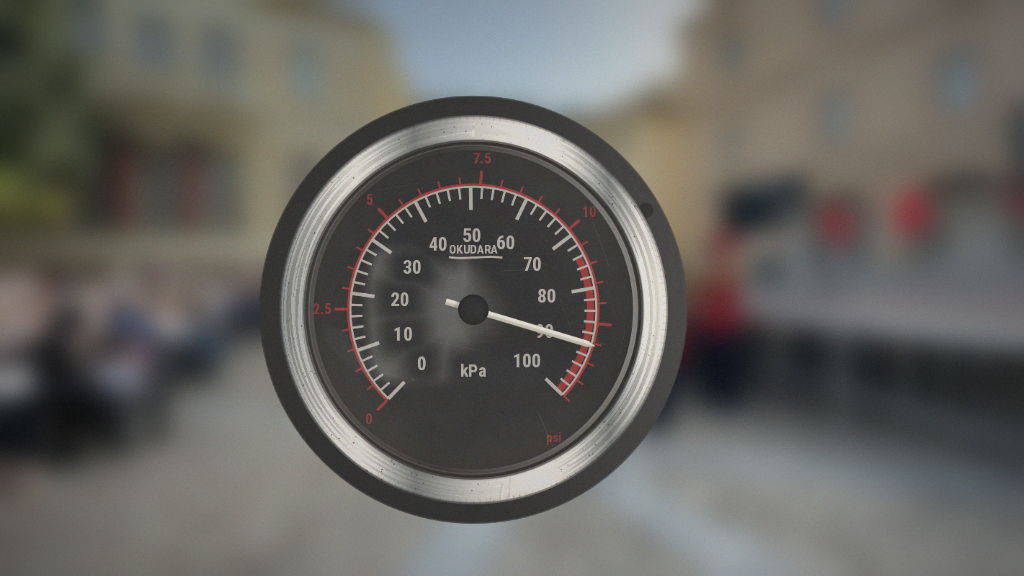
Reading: 90 kPa
